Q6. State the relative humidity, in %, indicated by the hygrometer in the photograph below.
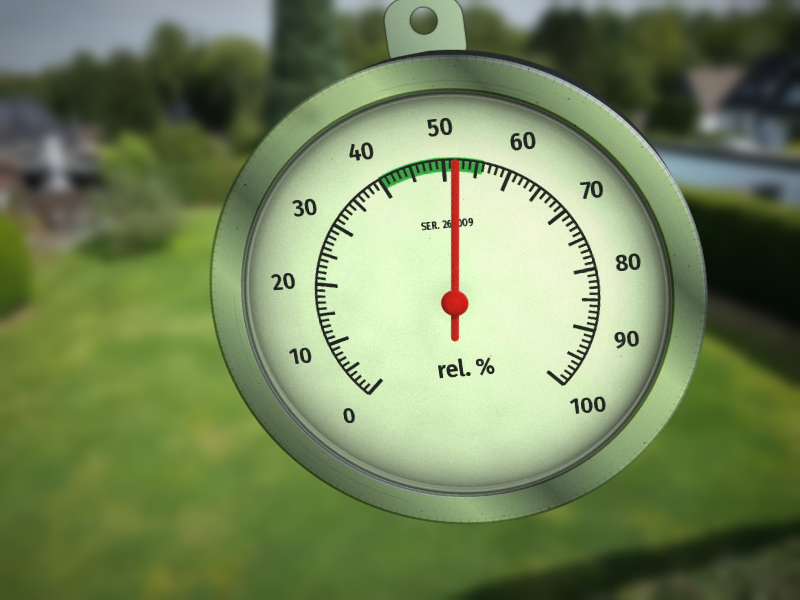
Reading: 52 %
